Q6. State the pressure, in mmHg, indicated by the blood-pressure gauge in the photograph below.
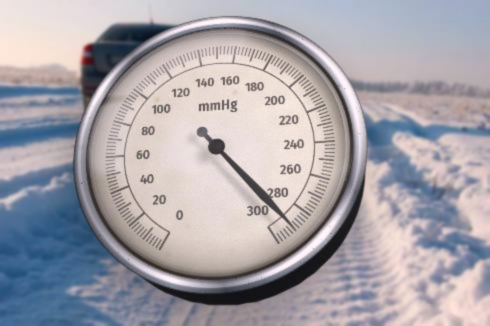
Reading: 290 mmHg
